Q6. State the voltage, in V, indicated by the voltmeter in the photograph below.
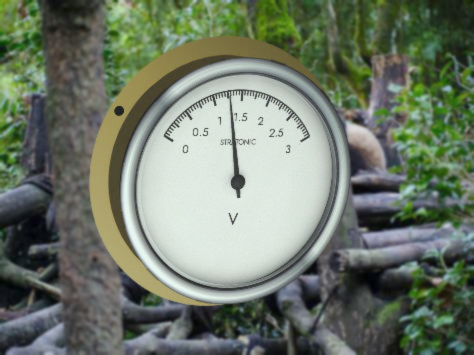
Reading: 1.25 V
